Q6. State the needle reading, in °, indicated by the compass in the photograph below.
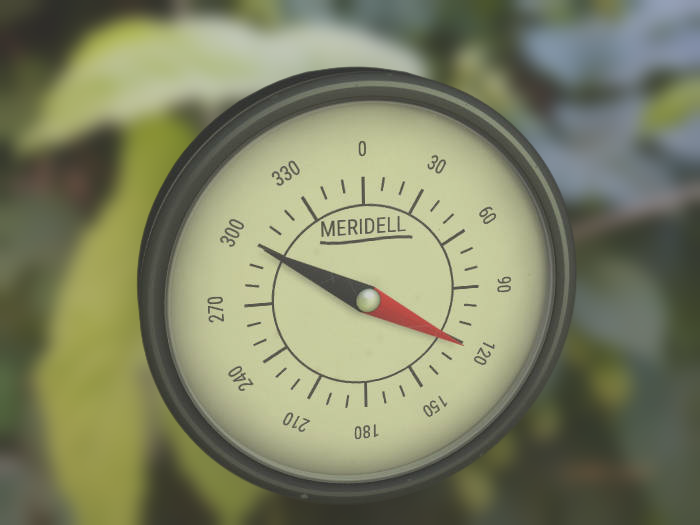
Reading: 120 °
